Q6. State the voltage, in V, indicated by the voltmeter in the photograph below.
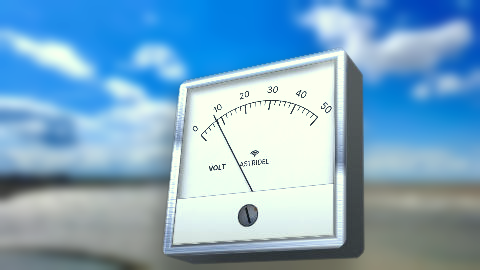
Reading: 8 V
